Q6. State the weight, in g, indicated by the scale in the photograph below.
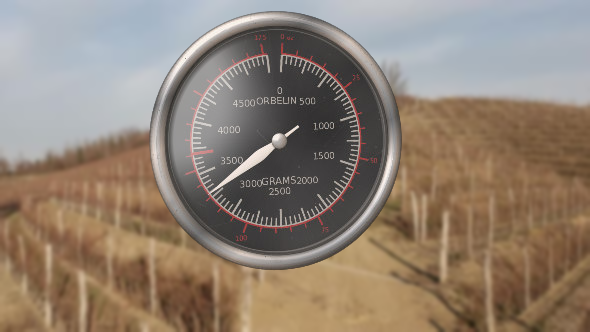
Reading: 3300 g
